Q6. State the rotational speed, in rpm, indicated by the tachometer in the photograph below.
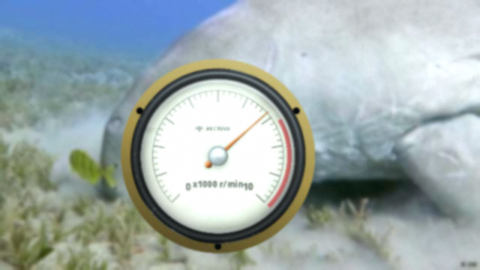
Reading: 6800 rpm
